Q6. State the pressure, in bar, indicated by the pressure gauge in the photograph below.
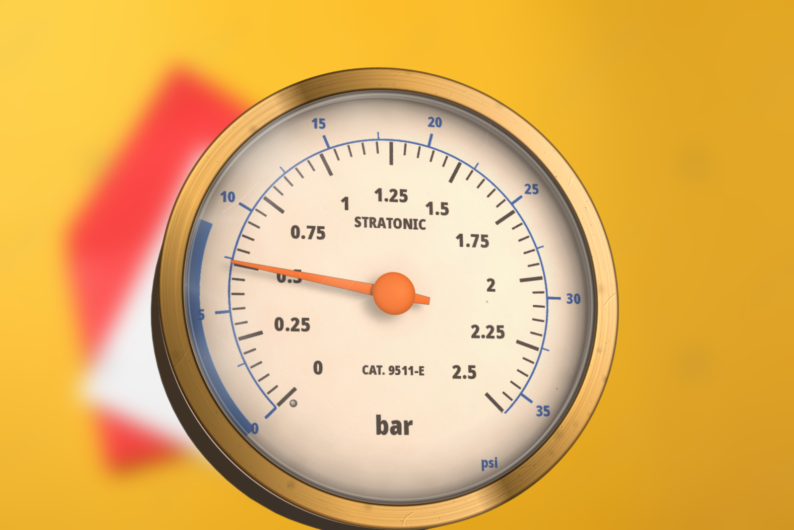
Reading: 0.5 bar
